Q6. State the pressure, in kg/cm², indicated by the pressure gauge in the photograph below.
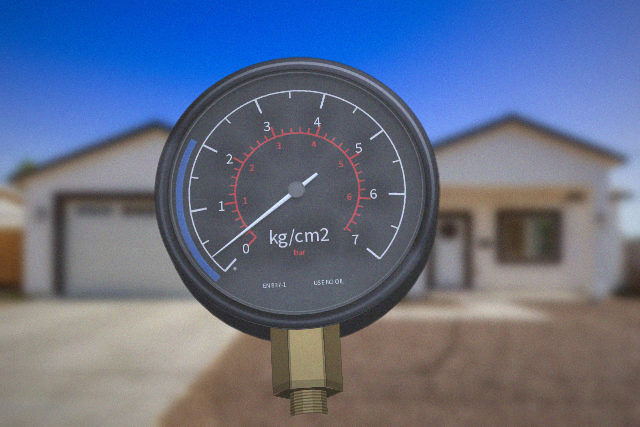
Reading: 0.25 kg/cm²
